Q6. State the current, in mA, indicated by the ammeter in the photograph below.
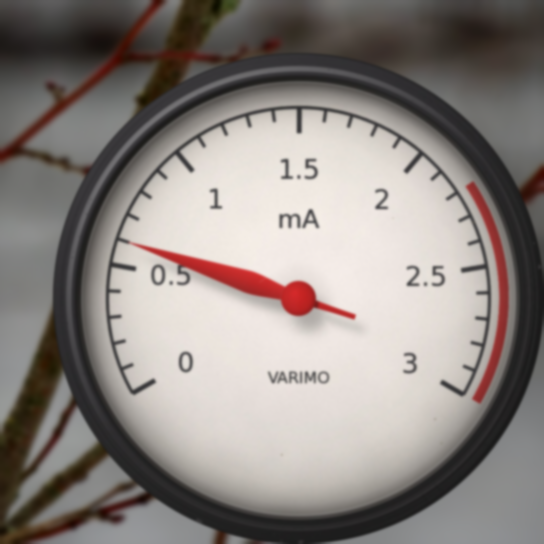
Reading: 0.6 mA
